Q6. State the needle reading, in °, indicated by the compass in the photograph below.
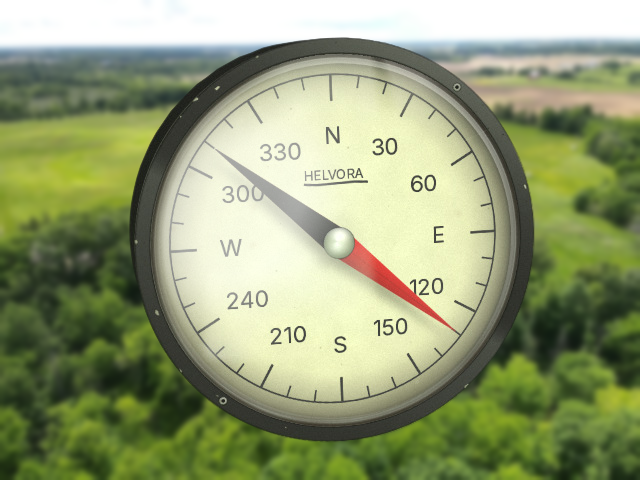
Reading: 130 °
